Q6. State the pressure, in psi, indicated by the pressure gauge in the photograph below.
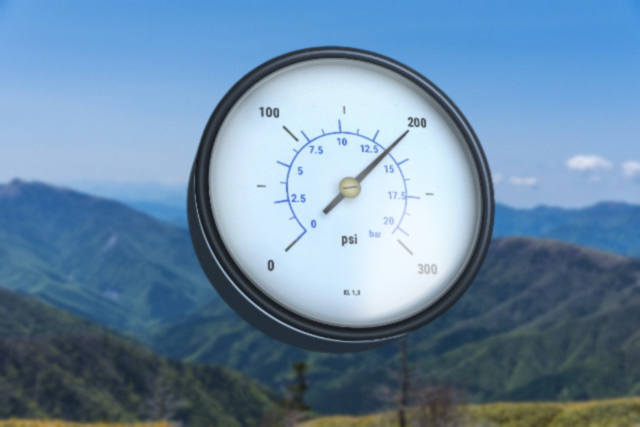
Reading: 200 psi
